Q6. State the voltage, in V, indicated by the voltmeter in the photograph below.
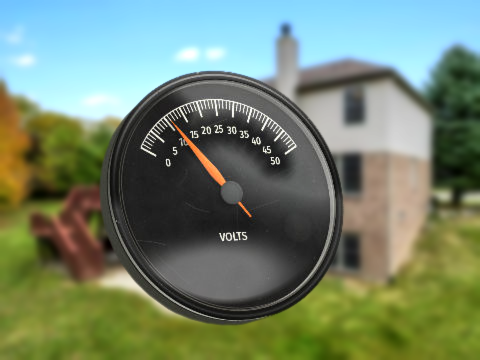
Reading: 10 V
